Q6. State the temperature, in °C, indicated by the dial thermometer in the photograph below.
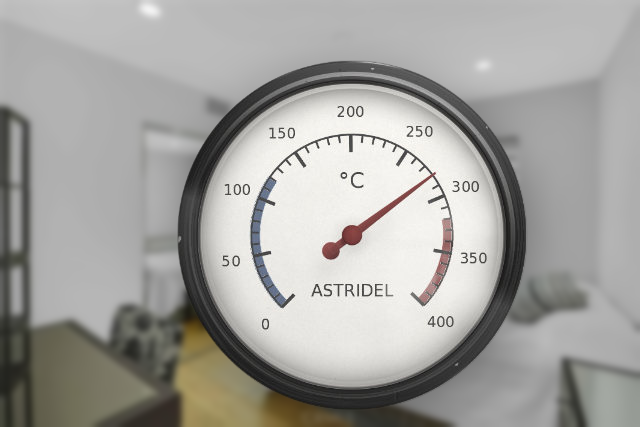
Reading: 280 °C
